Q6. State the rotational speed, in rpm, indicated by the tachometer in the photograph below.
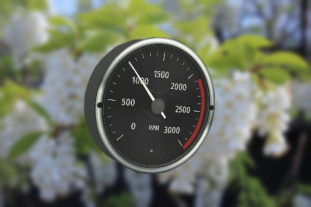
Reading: 1000 rpm
